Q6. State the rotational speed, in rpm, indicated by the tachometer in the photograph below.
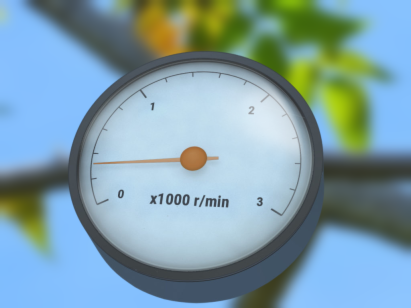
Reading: 300 rpm
